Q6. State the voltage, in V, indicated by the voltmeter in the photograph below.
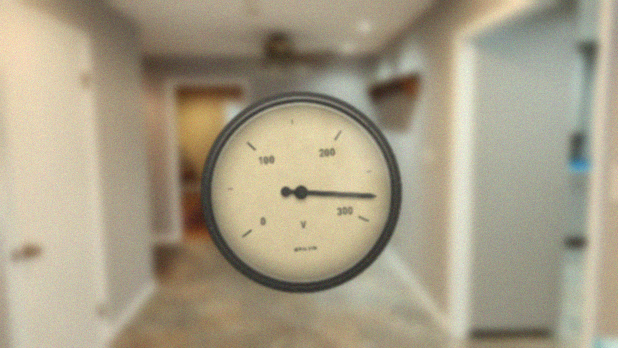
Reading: 275 V
